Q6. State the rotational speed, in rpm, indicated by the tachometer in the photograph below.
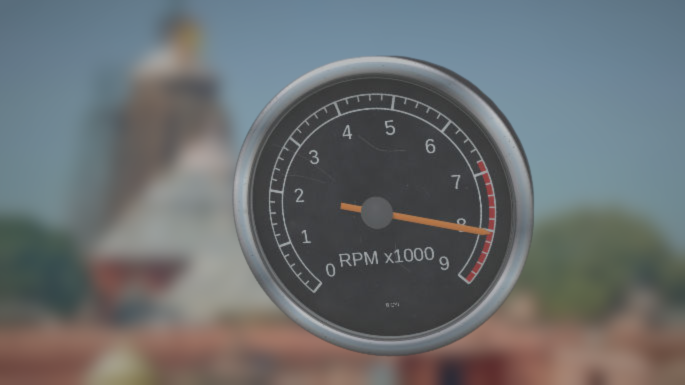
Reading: 8000 rpm
